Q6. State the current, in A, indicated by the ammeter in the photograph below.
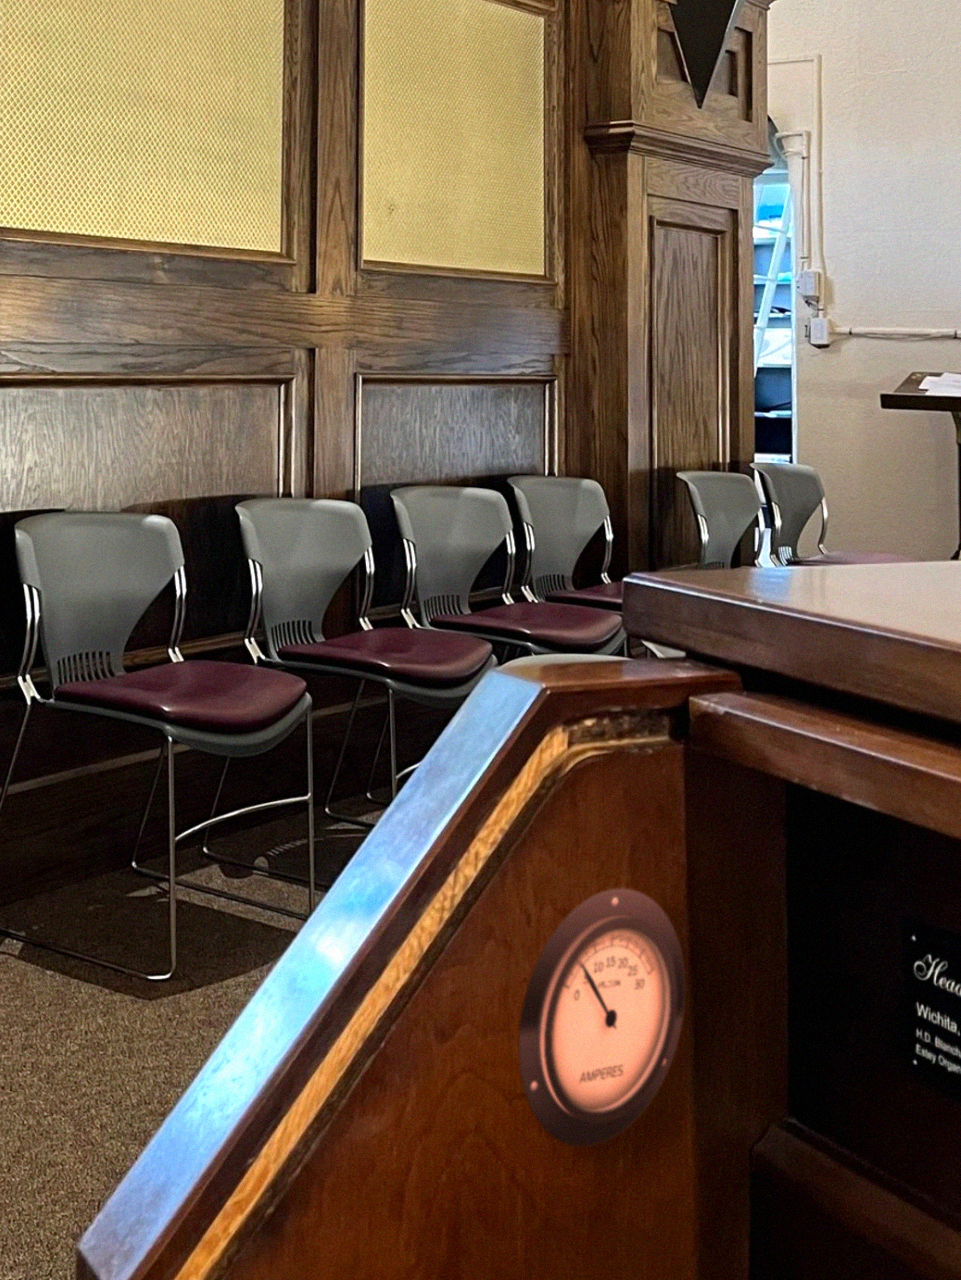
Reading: 5 A
